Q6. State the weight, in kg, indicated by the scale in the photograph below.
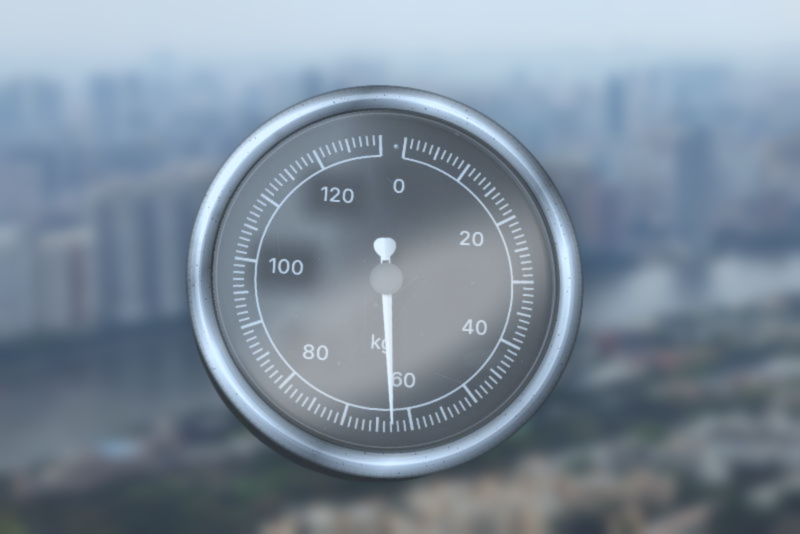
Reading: 63 kg
